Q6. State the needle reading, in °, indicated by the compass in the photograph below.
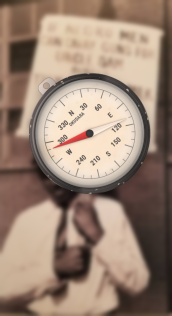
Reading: 290 °
